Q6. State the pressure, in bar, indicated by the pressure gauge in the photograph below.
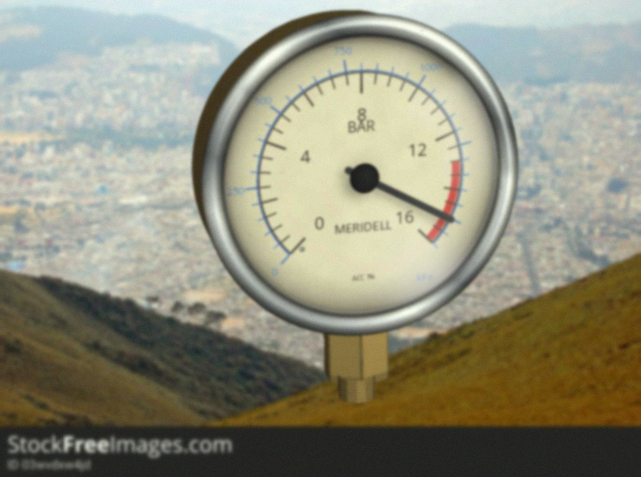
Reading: 15 bar
